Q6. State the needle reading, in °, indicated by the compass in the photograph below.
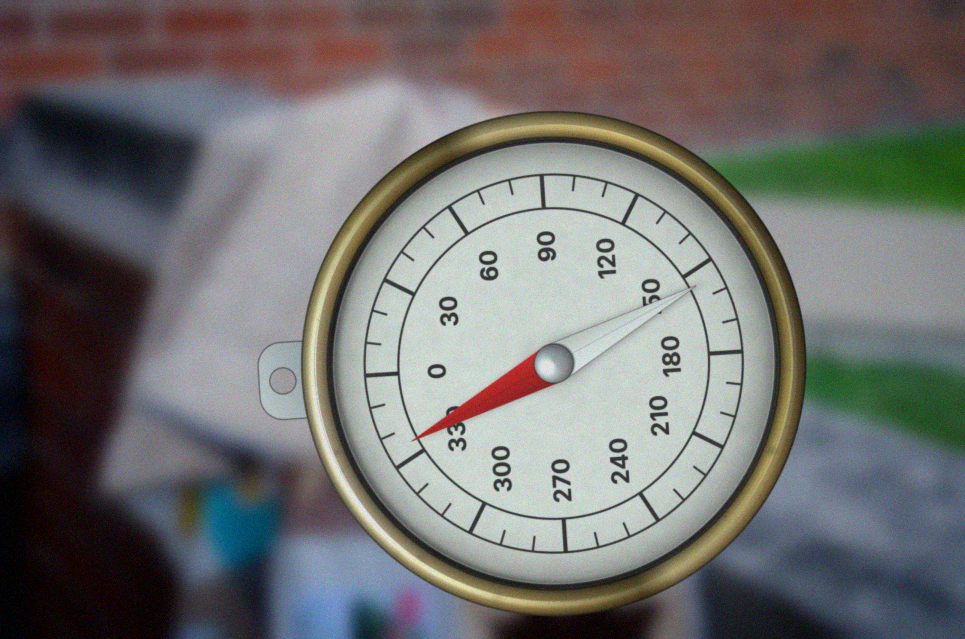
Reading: 335 °
